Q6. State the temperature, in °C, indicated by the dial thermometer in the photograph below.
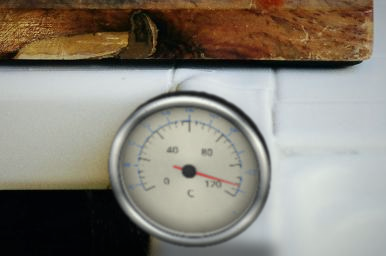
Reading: 112 °C
